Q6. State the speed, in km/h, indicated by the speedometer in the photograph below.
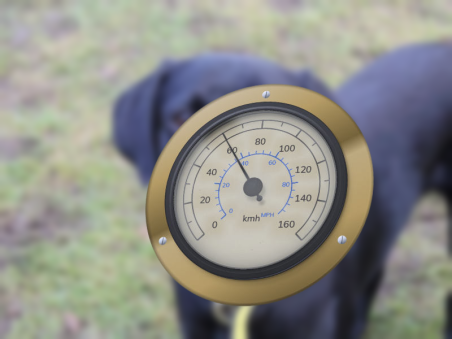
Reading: 60 km/h
